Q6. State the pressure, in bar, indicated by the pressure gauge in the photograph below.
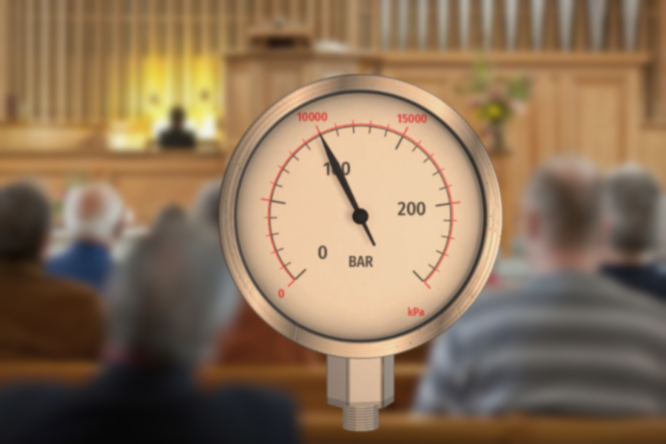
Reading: 100 bar
